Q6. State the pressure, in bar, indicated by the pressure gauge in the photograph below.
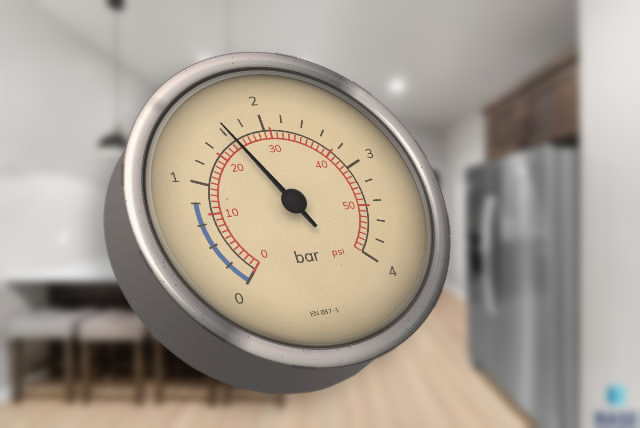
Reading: 1.6 bar
